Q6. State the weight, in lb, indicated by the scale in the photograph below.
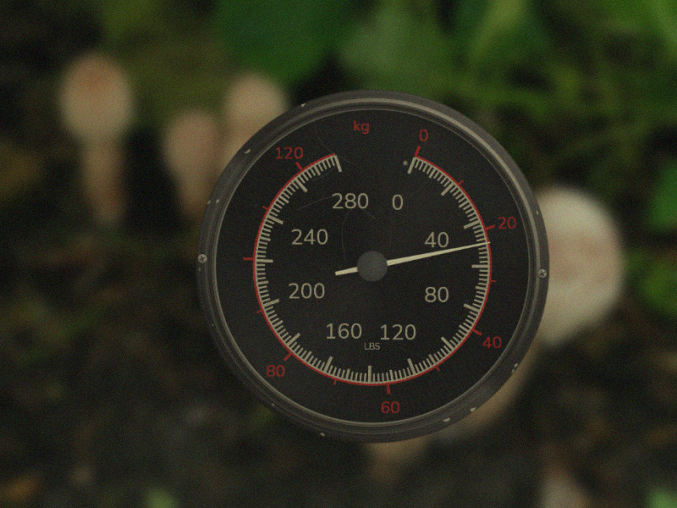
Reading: 50 lb
